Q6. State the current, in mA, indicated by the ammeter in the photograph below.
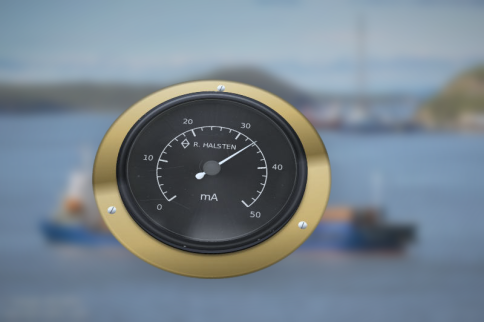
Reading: 34 mA
